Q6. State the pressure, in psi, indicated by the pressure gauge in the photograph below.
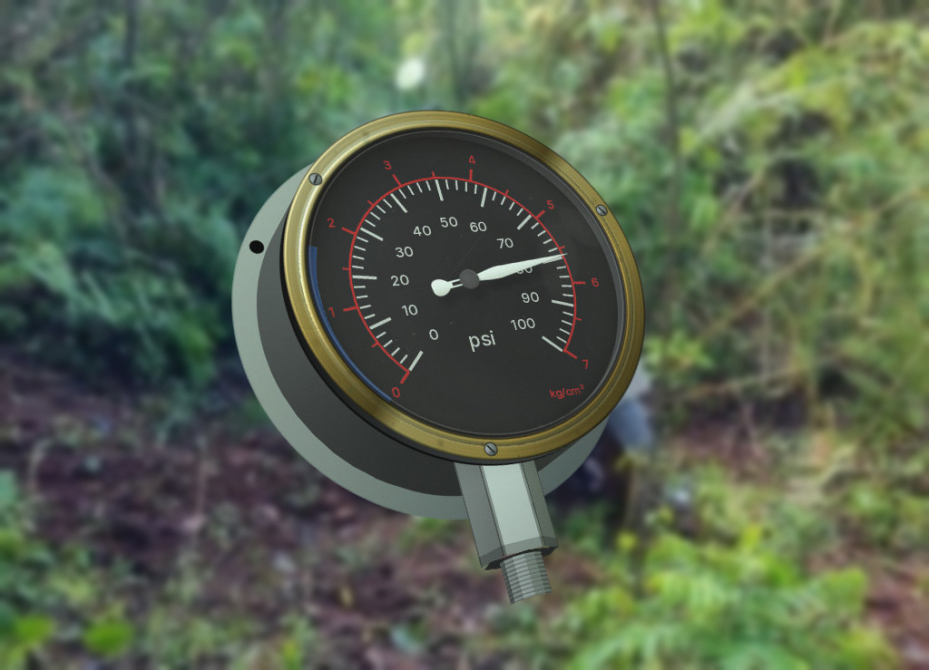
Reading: 80 psi
